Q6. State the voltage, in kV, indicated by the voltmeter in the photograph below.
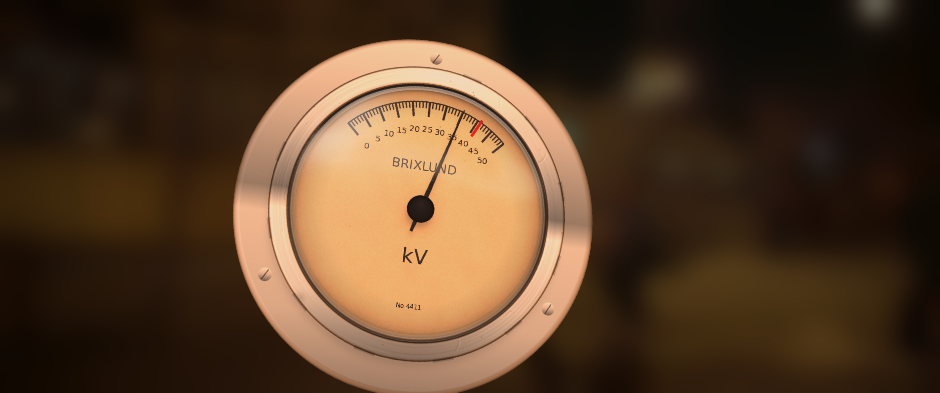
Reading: 35 kV
